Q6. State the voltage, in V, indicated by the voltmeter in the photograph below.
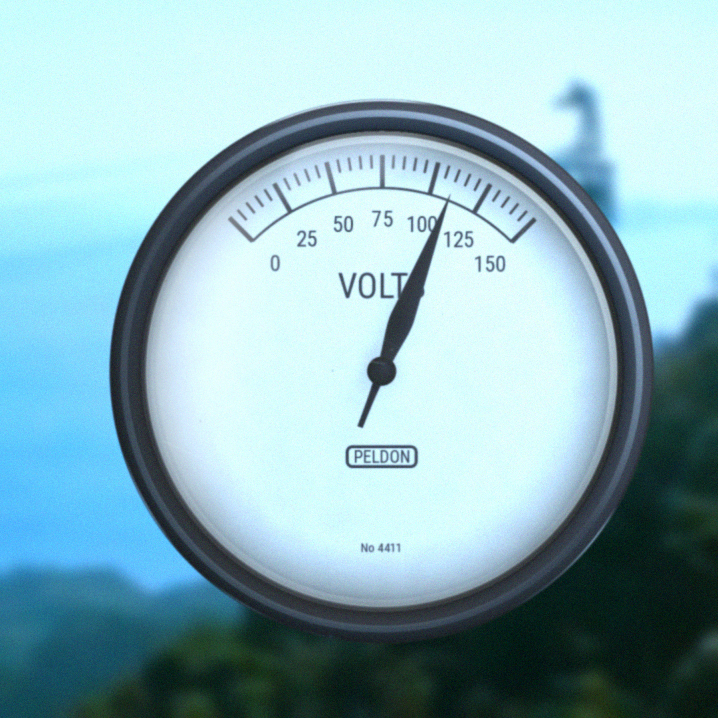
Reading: 110 V
